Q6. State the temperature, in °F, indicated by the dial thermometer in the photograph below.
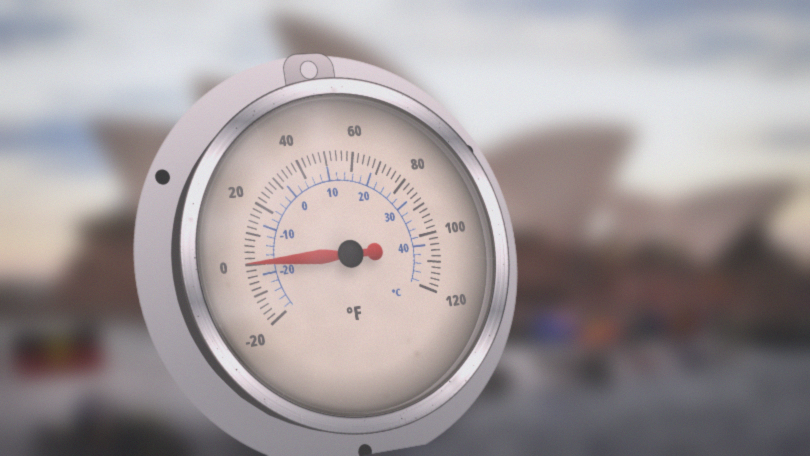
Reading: 0 °F
